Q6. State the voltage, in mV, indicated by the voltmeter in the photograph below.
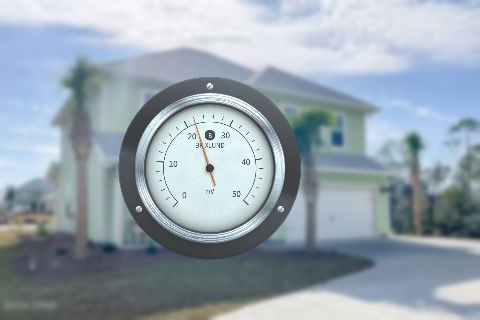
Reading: 22 mV
